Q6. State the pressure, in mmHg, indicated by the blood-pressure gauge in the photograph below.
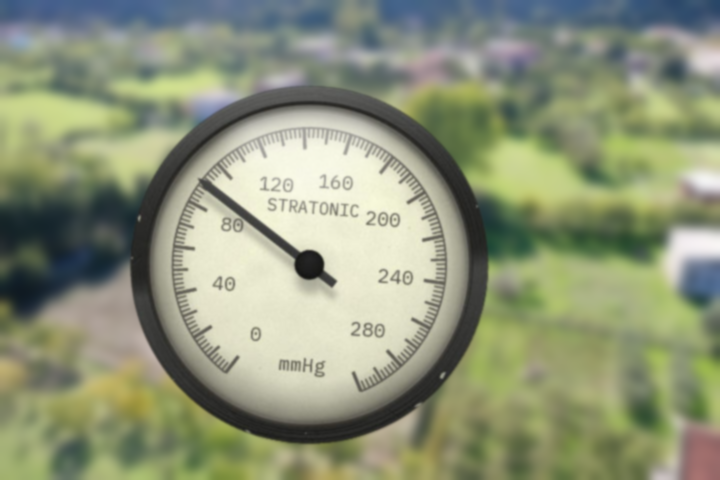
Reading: 90 mmHg
